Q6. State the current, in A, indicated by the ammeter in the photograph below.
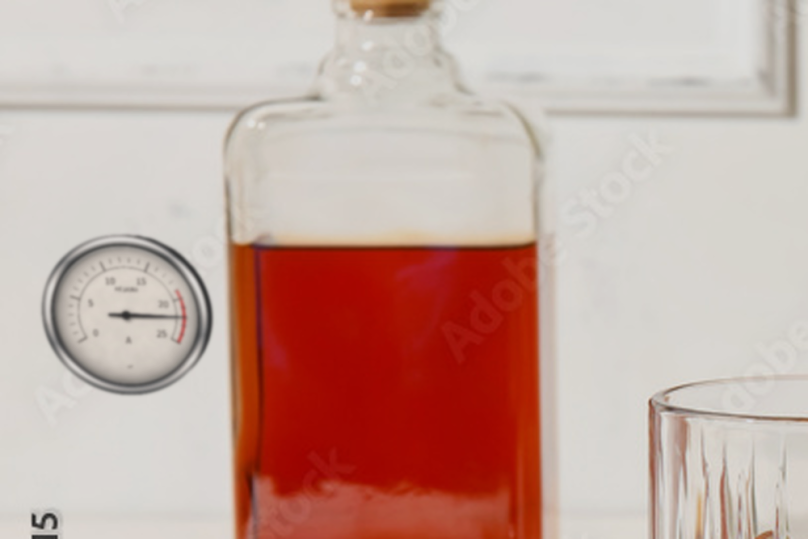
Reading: 22 A
